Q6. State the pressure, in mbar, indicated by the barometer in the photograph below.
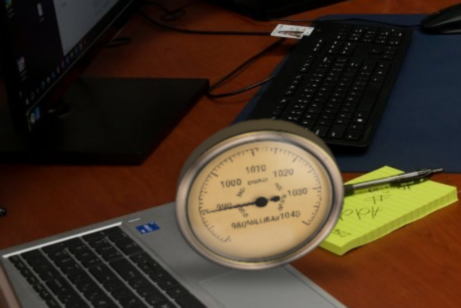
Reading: 990 mbar
